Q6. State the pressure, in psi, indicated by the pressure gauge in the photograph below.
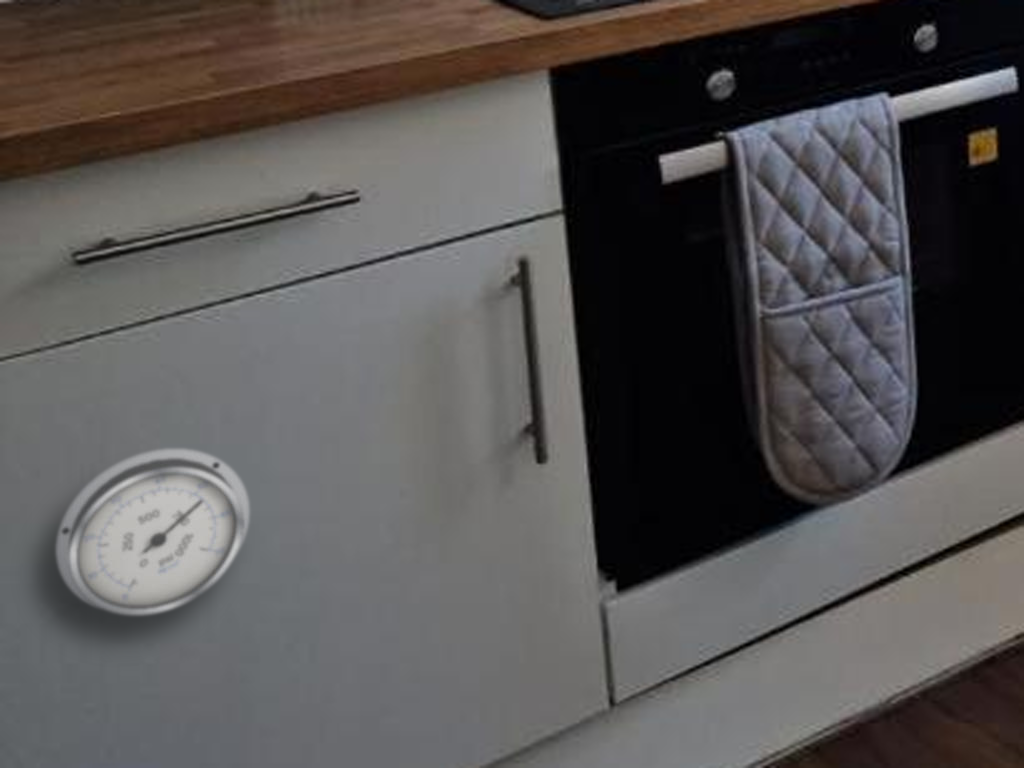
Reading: 750 psi
